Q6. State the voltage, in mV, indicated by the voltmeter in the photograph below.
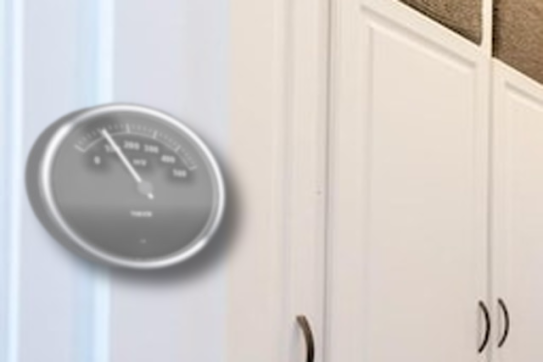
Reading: 100 mV
